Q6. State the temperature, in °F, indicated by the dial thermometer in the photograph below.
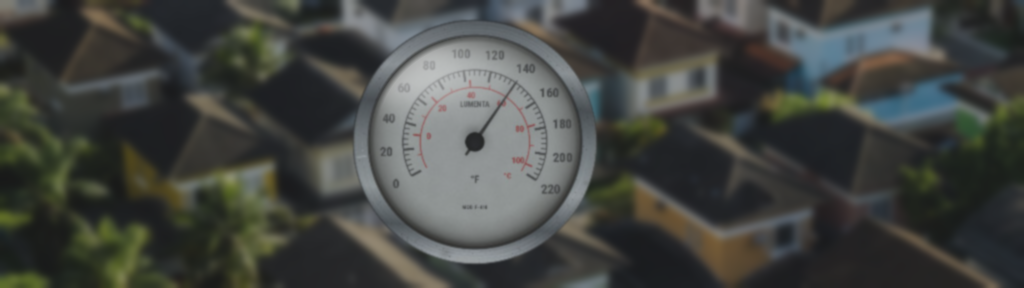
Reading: 140 °F
